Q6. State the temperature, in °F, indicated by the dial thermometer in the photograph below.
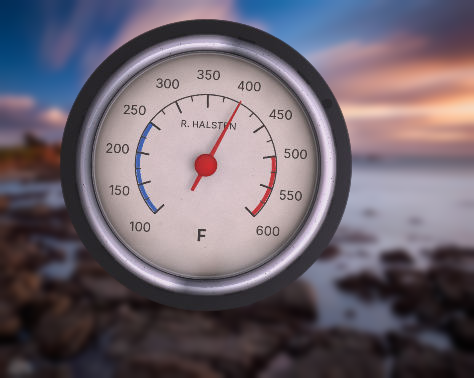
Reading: 400 °F
